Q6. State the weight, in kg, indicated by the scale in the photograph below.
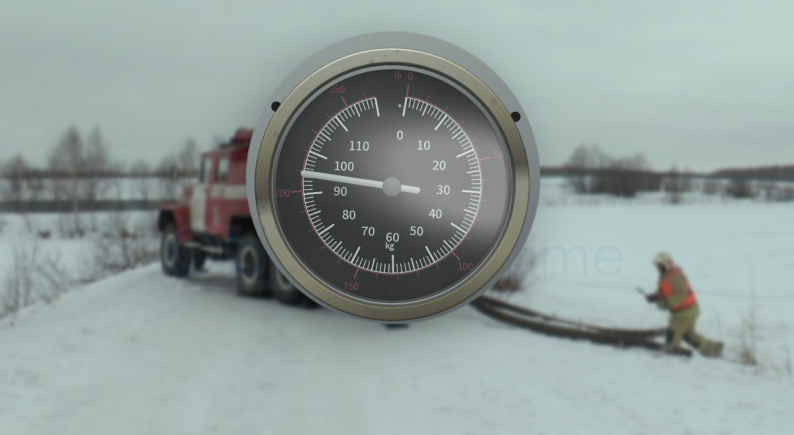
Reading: 95 kg
